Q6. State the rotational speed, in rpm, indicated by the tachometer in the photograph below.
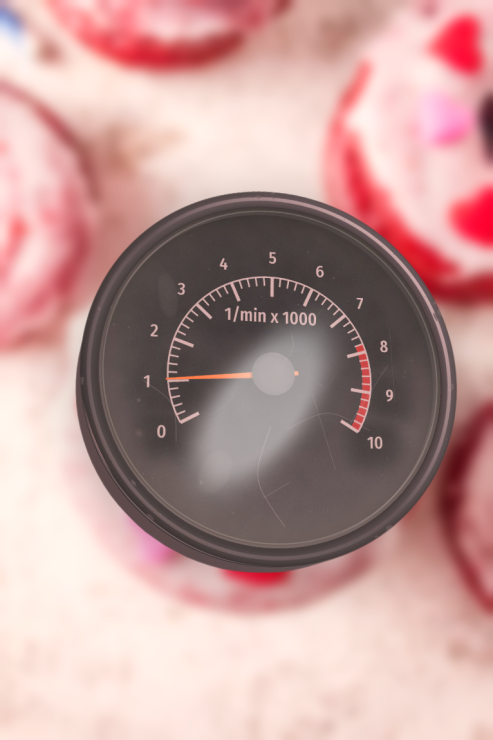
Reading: 1000 rpm
